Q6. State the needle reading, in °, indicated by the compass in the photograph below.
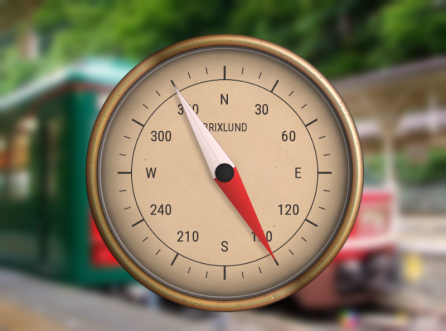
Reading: 150 °
